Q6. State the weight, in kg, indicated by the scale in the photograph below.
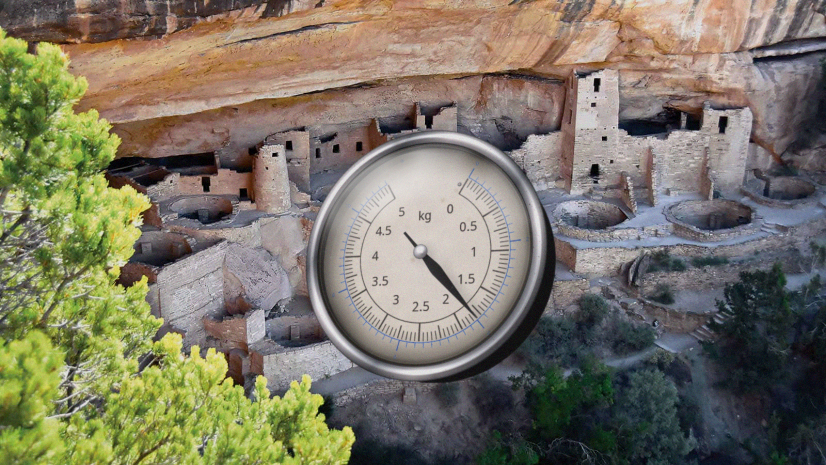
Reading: 1.8 kg
